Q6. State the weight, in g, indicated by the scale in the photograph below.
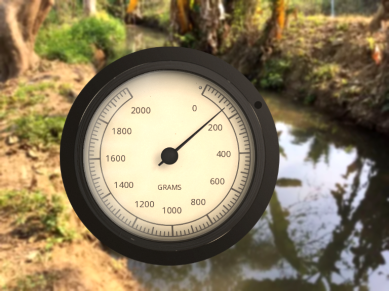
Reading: 140 g
